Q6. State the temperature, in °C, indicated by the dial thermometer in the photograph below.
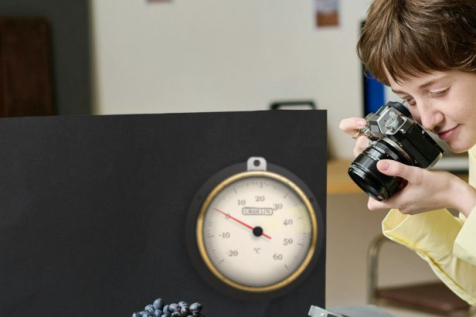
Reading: 0 °C
